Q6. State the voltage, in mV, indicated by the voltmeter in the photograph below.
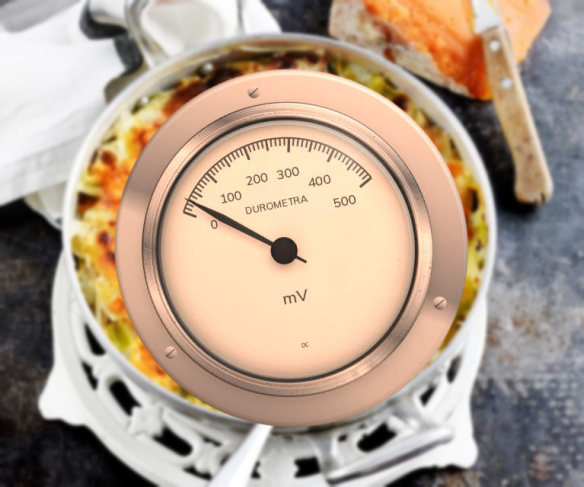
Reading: 30 mV
